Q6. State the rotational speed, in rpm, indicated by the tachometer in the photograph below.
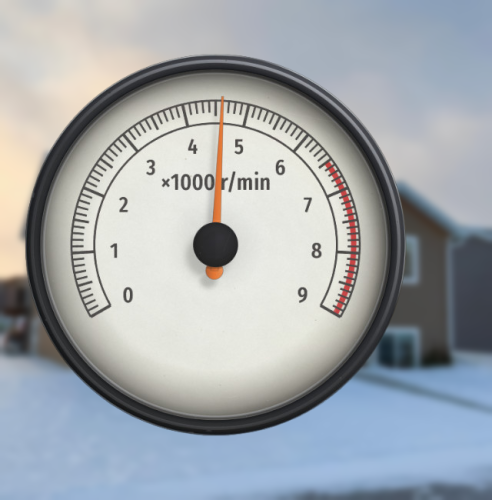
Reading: 4600 rpm
